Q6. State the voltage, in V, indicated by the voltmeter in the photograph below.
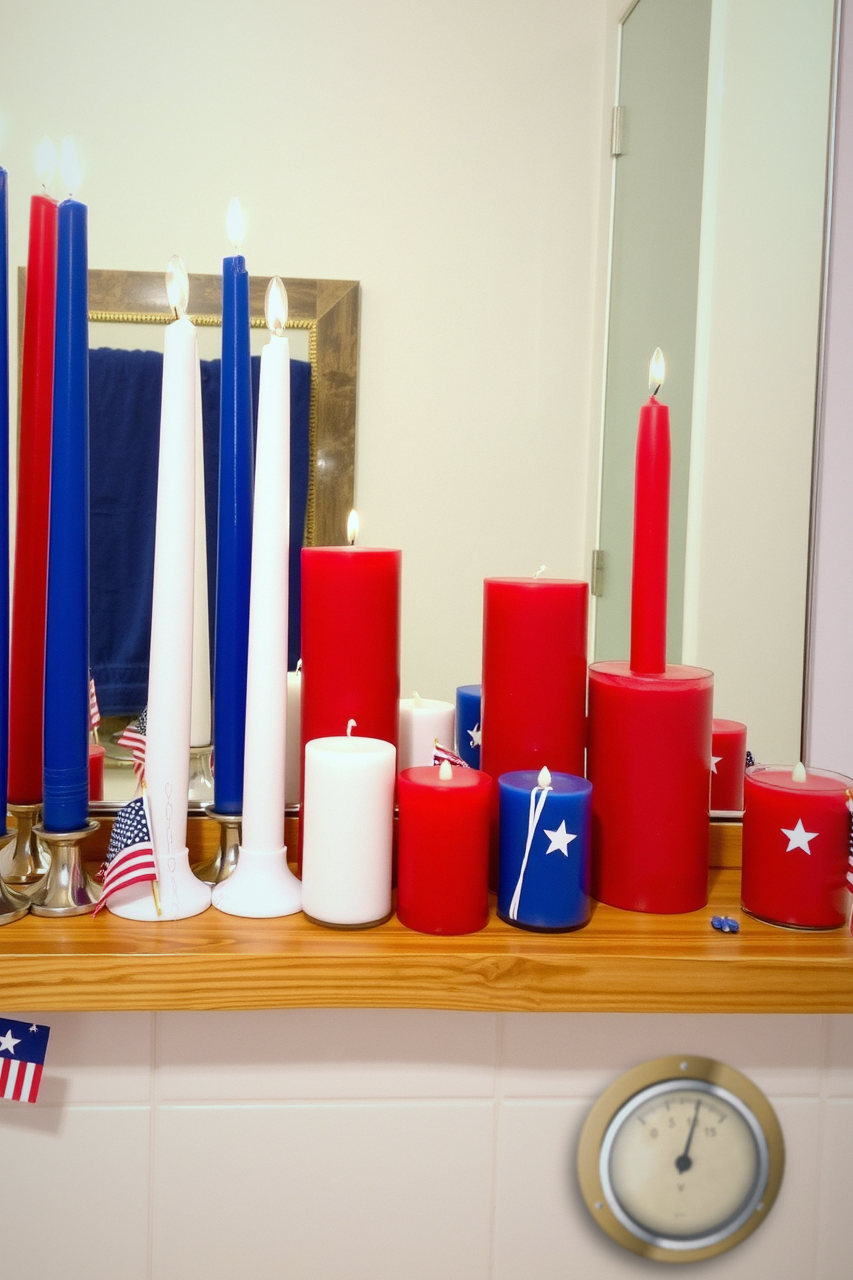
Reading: 10 V
